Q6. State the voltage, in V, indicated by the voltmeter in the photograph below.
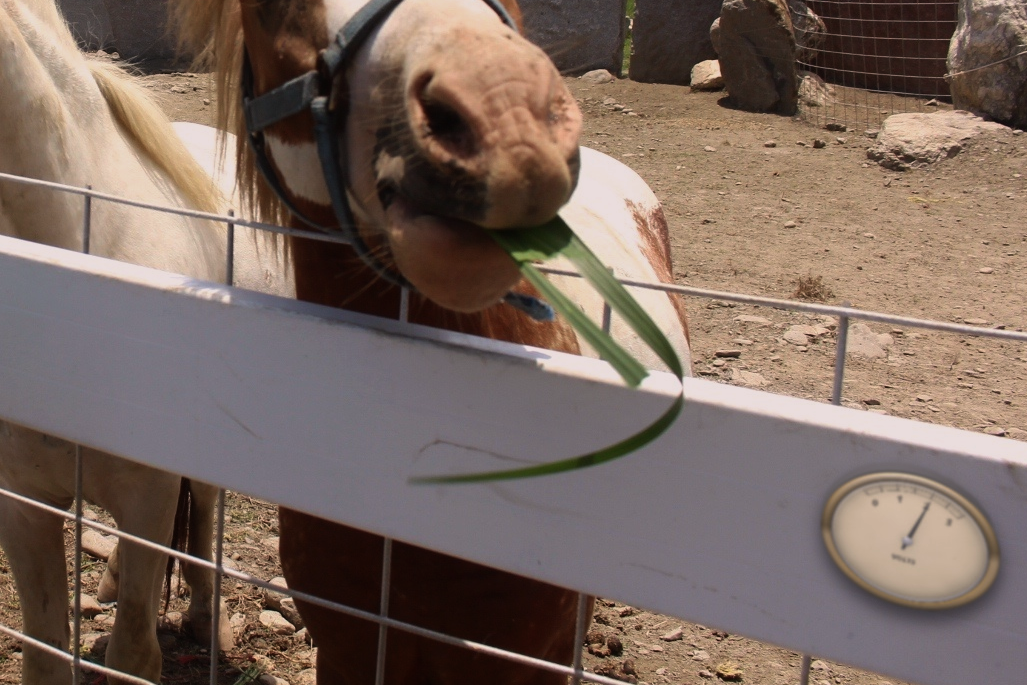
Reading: 2 V
